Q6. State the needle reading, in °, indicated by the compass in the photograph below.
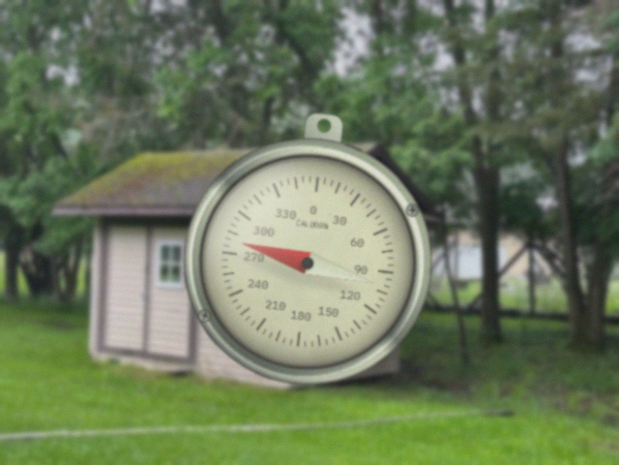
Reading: 280 °
